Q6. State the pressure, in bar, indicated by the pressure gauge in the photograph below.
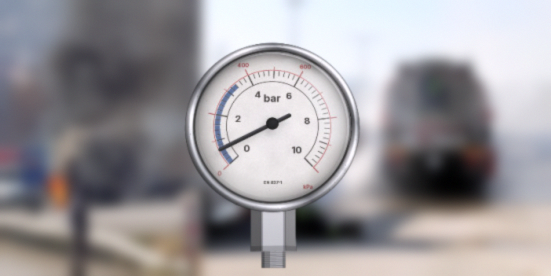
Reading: 0.6 bar
